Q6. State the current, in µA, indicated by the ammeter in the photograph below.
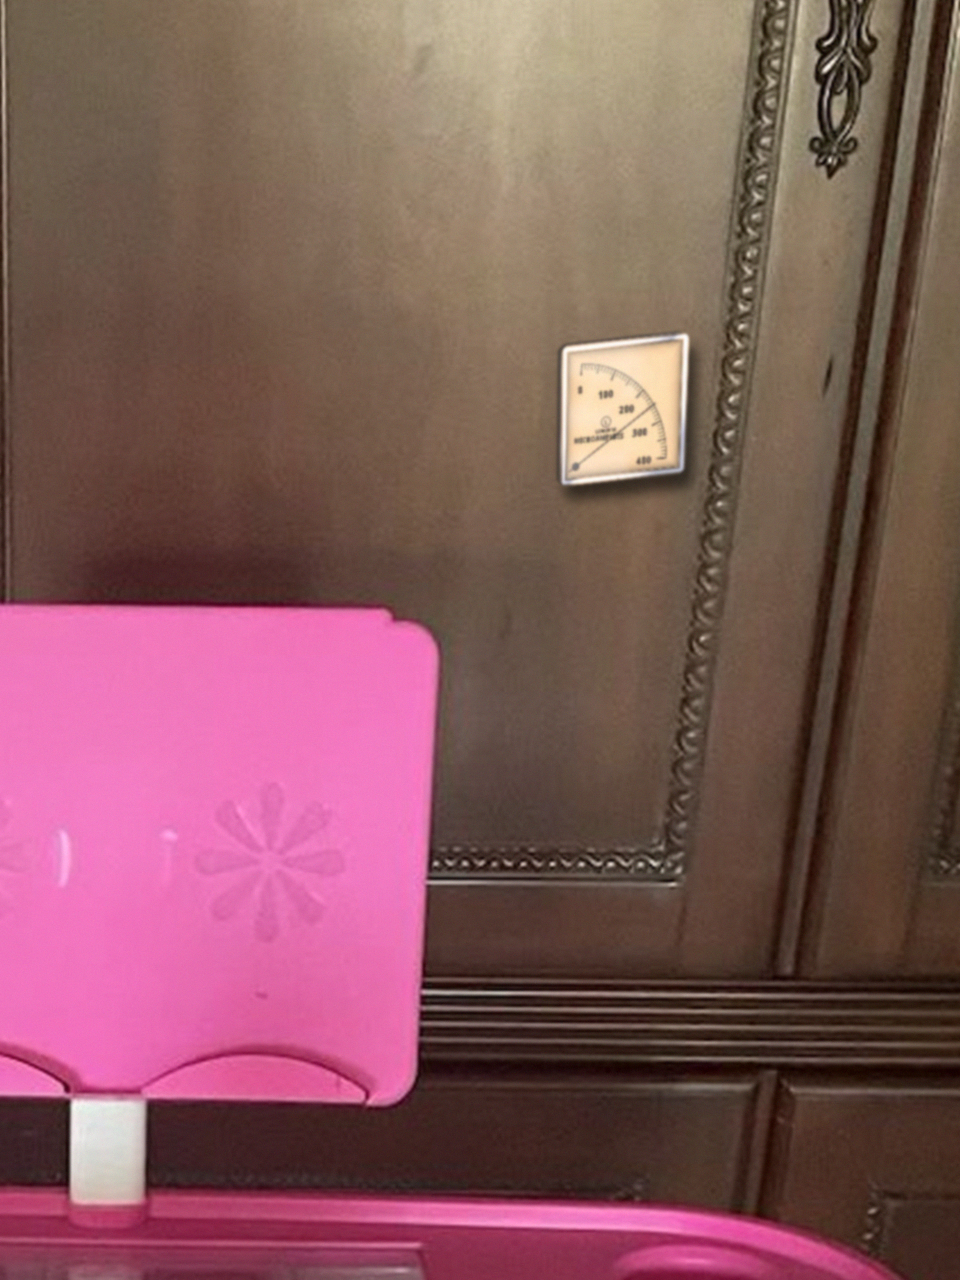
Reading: 250 µA
